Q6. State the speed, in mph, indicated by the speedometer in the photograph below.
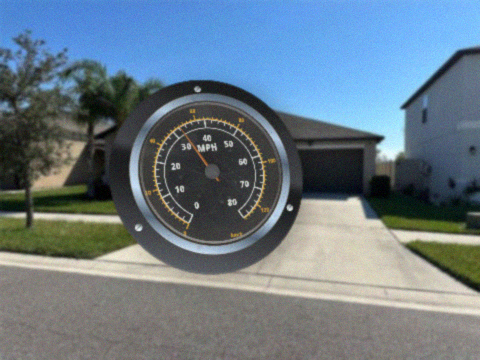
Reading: 32 mph
